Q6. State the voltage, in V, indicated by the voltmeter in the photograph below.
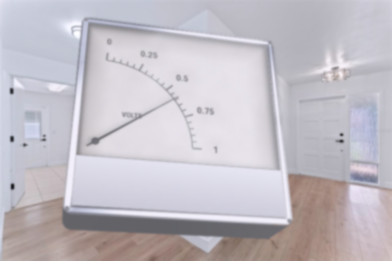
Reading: 0.6 V
